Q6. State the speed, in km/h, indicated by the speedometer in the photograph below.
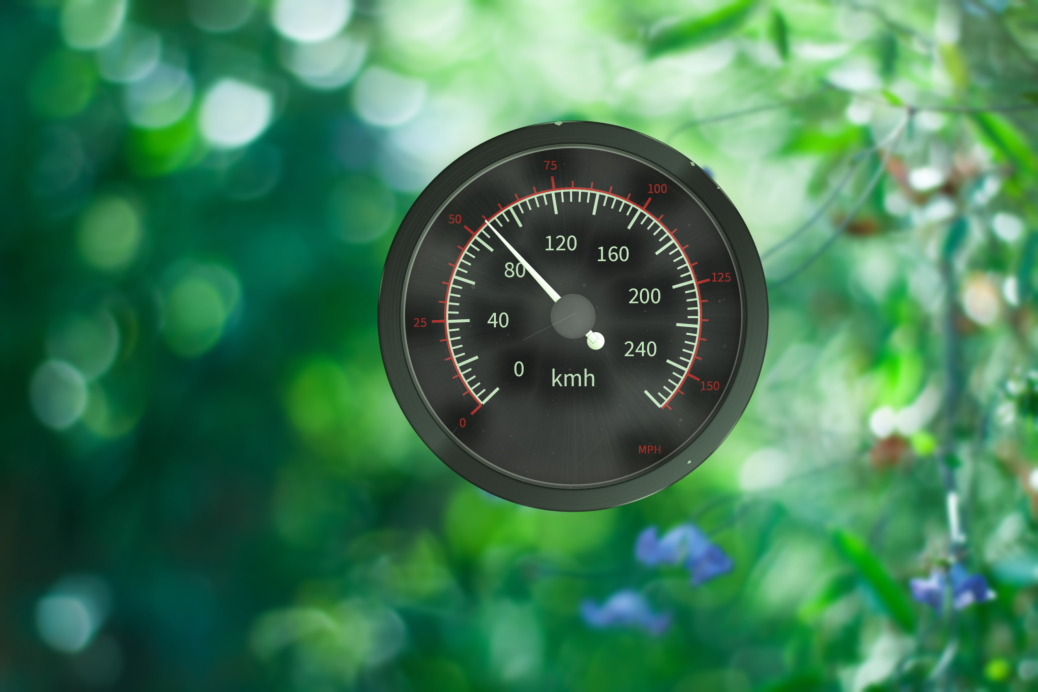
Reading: 88 km/h
